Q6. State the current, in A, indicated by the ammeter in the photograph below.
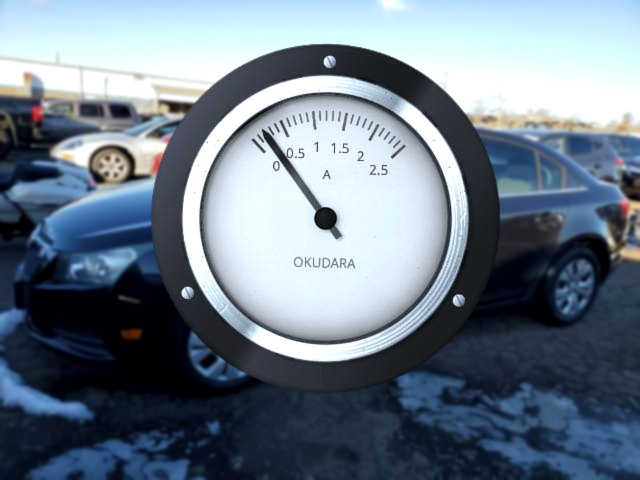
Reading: 0.2 A
